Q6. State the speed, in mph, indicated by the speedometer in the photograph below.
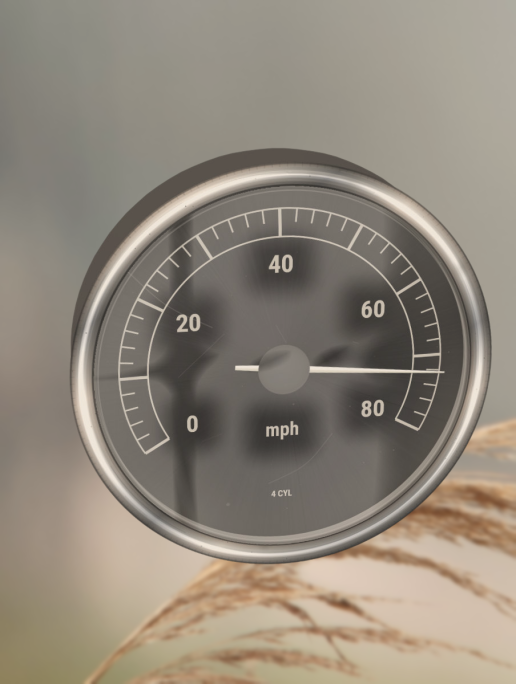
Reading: 72 mph
